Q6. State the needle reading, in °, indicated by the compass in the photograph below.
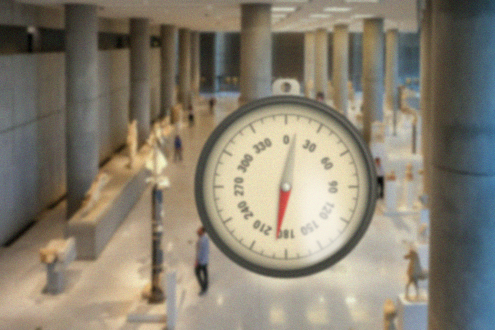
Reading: 190 °
